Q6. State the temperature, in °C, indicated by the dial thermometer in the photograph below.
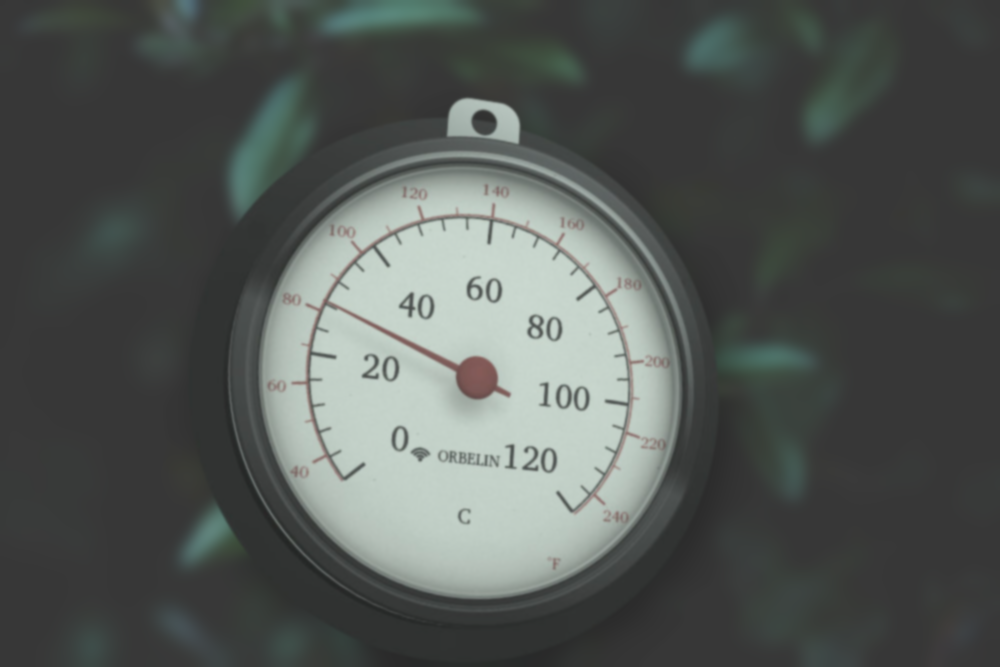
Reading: 28 °C
